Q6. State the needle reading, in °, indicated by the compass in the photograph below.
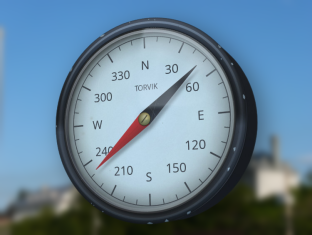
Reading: 230 °
